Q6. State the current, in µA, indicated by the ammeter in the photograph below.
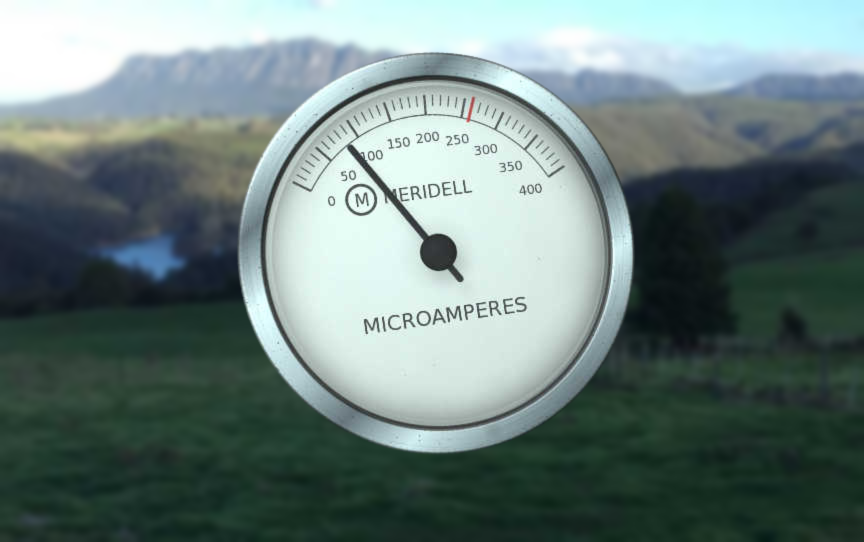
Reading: 80 µA
